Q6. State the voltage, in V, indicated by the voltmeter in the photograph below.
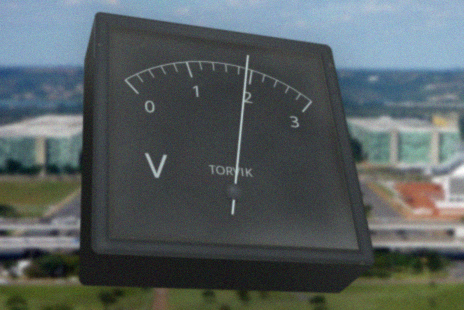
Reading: 1.9 V
